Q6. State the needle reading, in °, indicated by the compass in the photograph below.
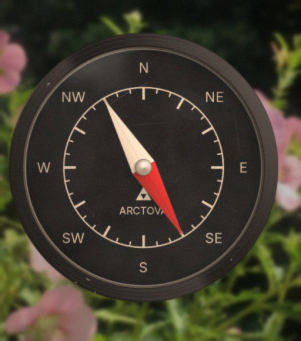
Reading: 150 °
